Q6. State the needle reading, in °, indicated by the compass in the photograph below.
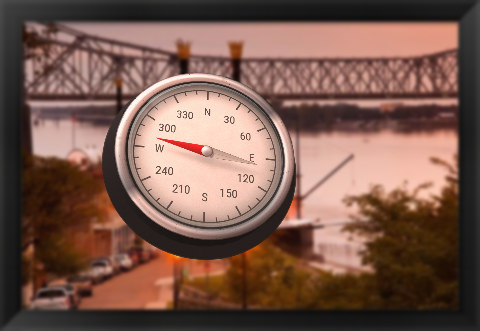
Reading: 280 °
